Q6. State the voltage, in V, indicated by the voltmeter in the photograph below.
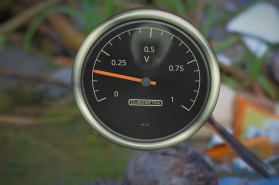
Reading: 0.15 V
